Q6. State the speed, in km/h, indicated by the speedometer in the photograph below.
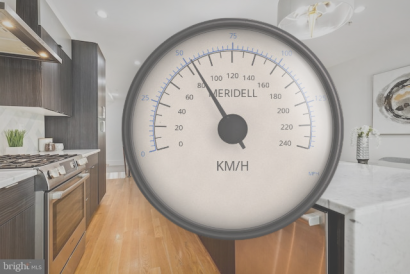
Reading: 85 km/h
